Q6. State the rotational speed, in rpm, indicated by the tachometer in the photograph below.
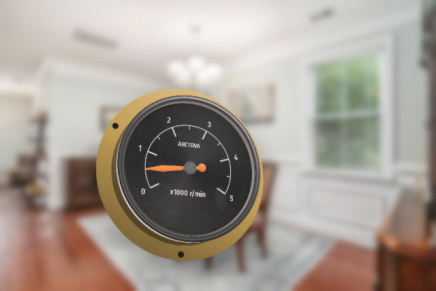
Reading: 500 rpm
